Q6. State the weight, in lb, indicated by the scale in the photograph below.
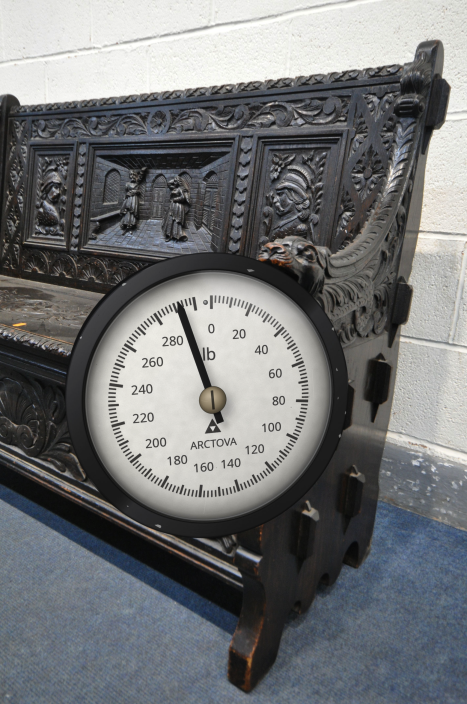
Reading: 292 lb
